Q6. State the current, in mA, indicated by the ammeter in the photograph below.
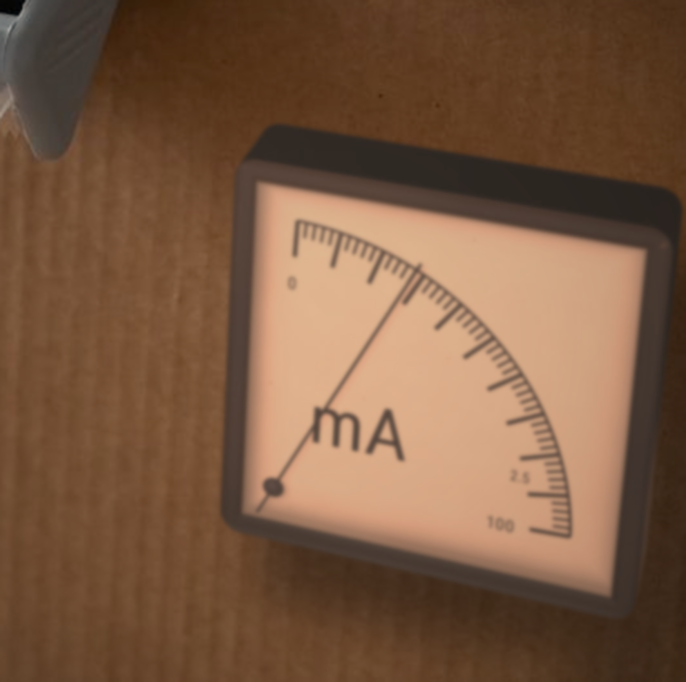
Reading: 28 mA
